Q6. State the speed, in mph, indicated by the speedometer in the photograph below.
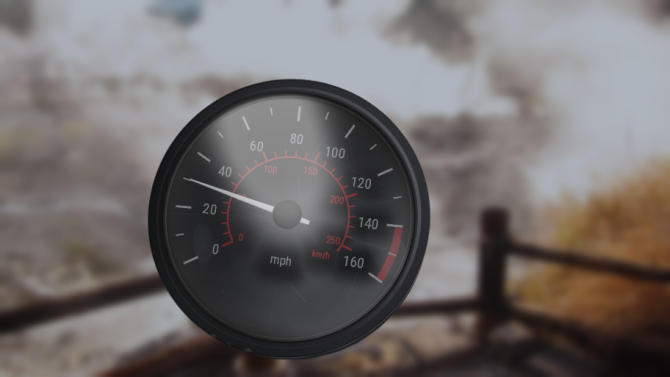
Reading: 30 mph
